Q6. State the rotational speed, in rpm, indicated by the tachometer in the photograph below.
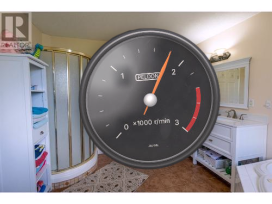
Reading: 1800 rpm
